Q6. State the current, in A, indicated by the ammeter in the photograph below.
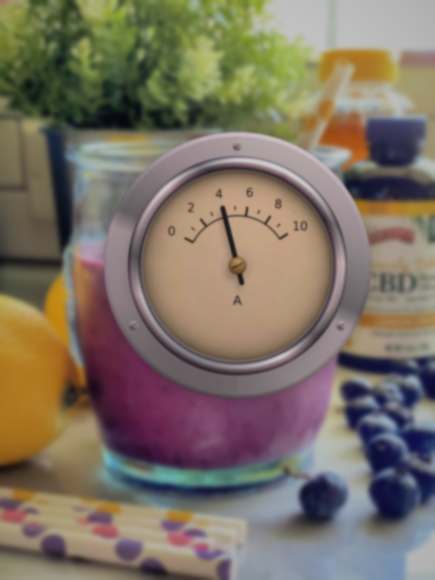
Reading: 4 A
